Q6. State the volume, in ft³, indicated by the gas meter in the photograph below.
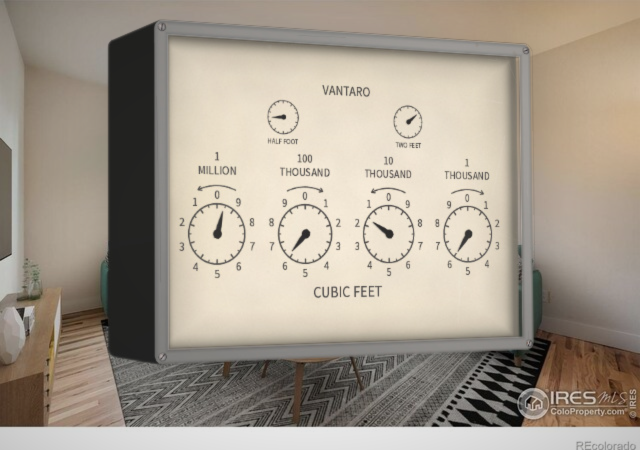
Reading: 961600 ft³
